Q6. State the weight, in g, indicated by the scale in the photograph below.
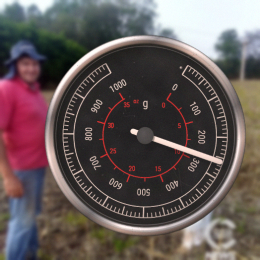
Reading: 260 g
